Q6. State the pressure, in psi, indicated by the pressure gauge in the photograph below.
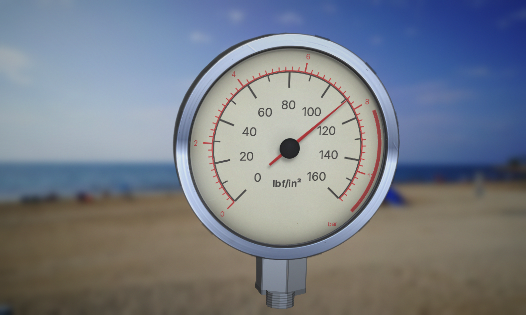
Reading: 110 psi
